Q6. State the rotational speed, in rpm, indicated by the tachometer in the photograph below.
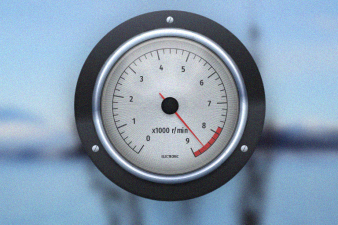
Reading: 8600 rpm
